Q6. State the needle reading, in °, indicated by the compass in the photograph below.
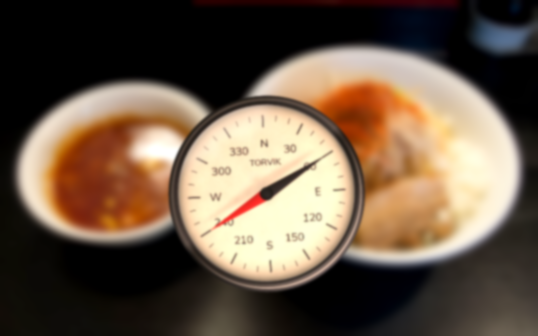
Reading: 240 °
